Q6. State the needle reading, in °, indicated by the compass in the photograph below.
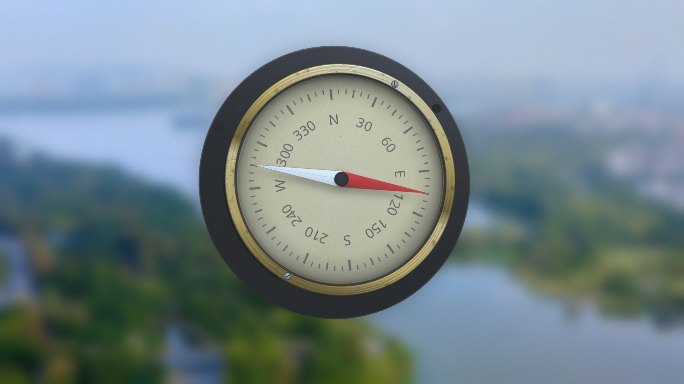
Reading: 105 °
